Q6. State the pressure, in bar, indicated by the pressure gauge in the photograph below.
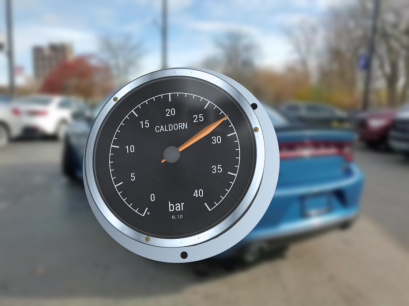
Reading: 28 bar
